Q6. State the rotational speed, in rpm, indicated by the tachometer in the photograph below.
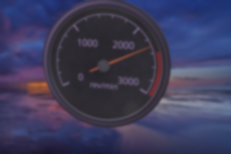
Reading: 2300 rpm
